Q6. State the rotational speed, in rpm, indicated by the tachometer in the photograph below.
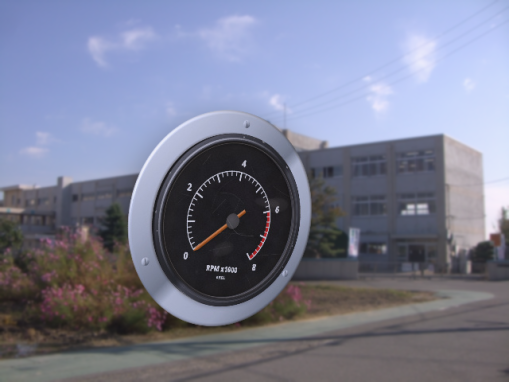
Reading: 0 rpm
